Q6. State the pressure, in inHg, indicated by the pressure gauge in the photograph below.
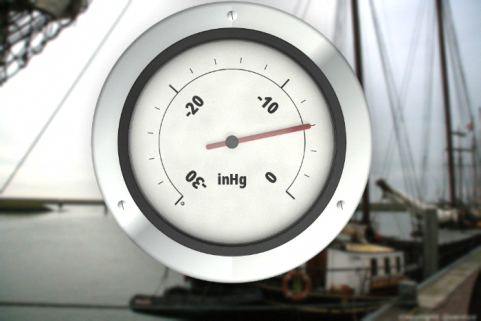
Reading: -6 inHg
